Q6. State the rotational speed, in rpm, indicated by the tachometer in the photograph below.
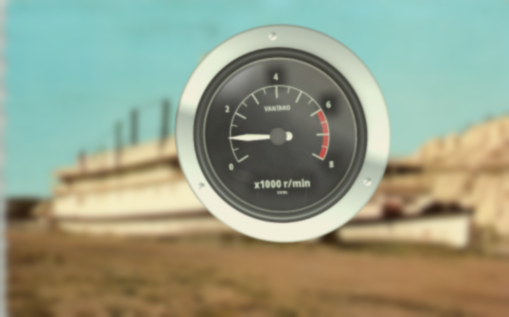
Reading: 1000 rpm
